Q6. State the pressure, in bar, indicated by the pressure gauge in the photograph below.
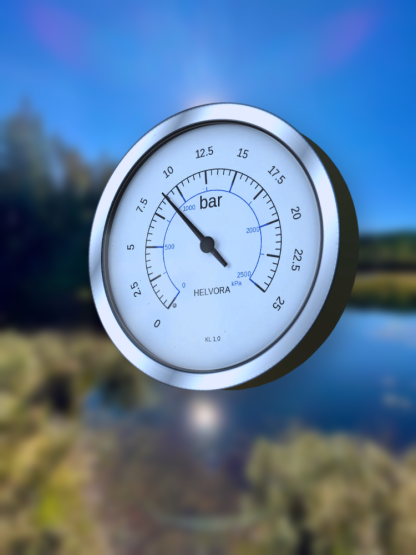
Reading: 9 bar
